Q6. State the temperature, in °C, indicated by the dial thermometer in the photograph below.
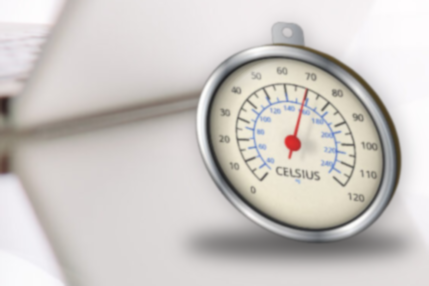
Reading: 70 °C
